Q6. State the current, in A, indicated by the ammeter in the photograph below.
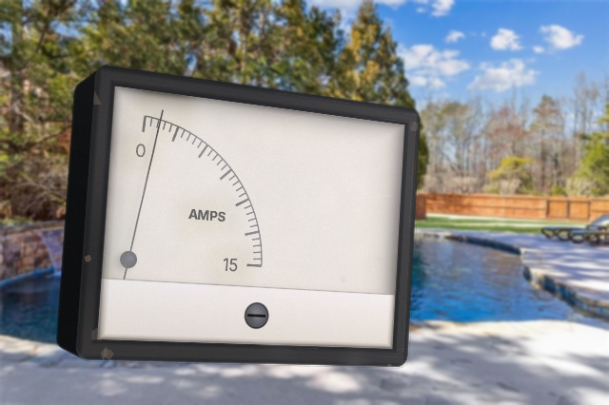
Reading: 1 A
